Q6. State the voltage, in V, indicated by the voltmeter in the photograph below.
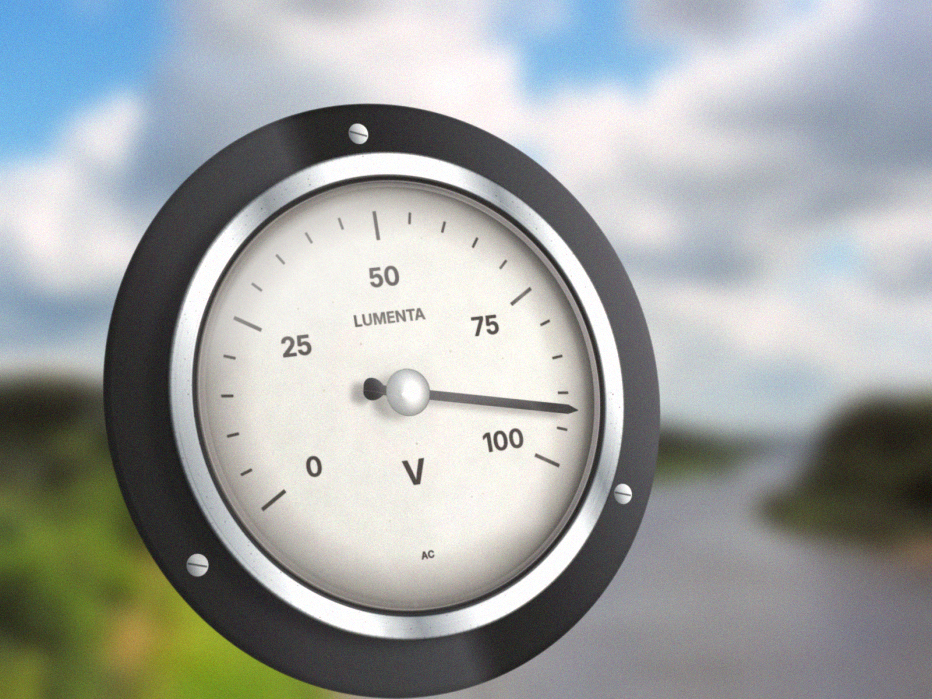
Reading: 92.5 V
